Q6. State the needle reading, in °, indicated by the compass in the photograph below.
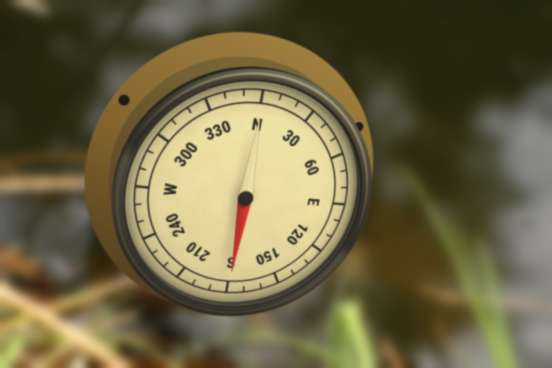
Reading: 180 °
